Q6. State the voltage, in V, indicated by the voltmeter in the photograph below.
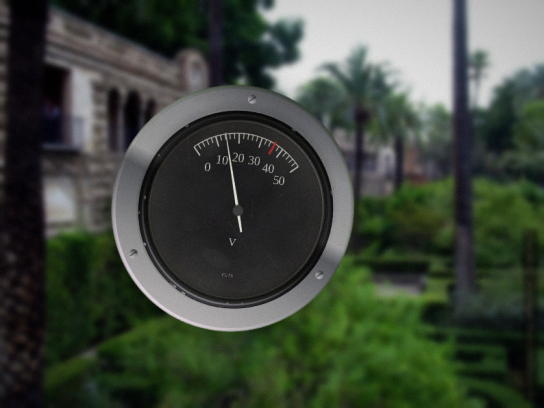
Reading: 14 V
